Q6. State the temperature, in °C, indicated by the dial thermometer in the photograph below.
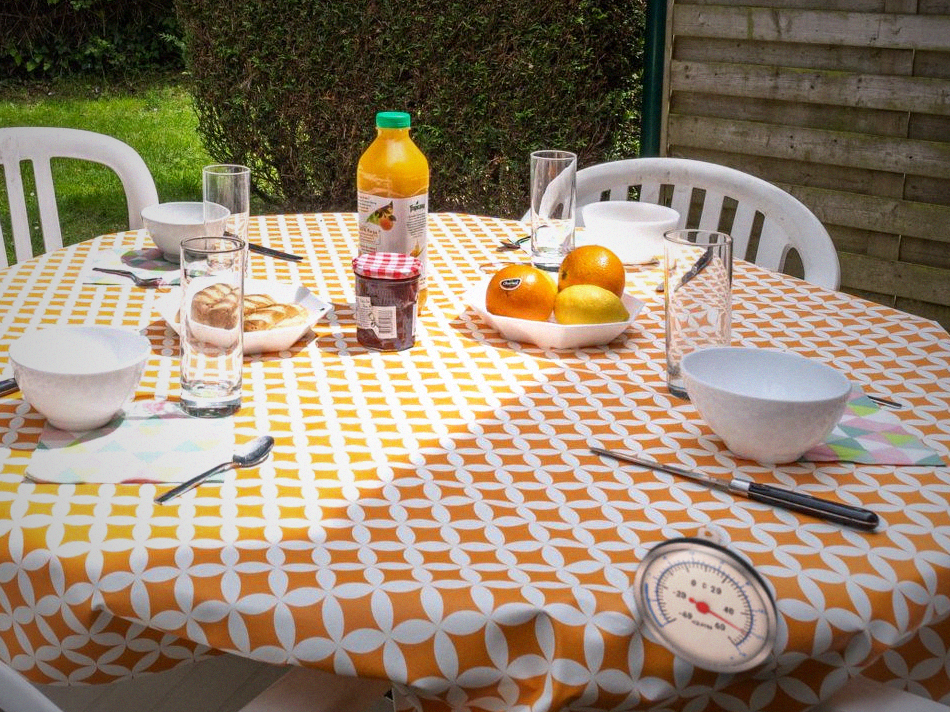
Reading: 50 °C
